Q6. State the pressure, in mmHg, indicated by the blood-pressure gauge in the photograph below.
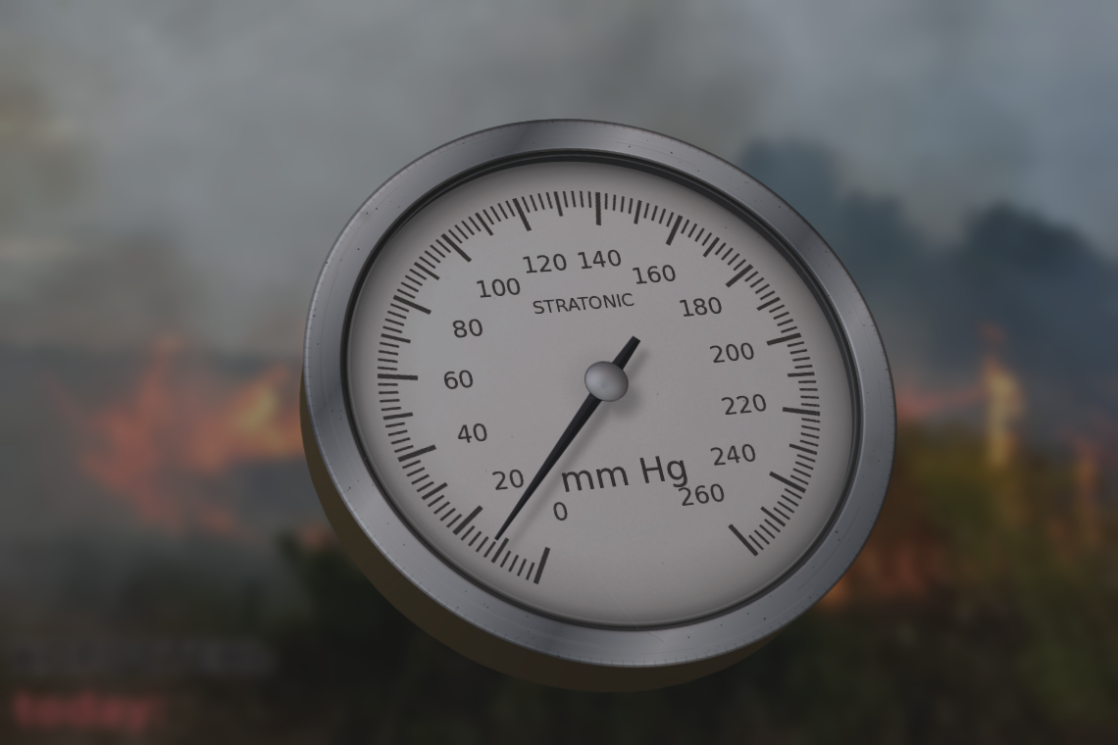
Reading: 12 mmHg
